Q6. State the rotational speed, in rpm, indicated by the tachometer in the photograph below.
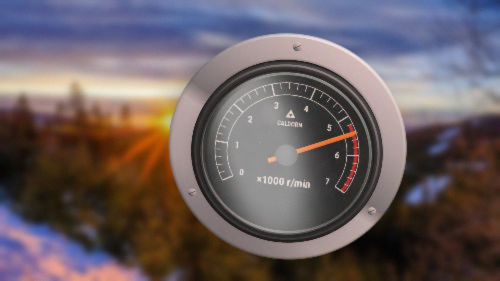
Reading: 5400 rpm
